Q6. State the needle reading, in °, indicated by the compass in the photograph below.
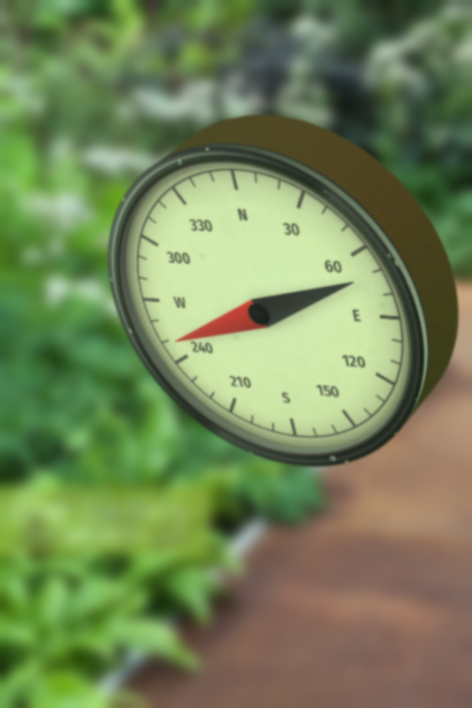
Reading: 250 °
